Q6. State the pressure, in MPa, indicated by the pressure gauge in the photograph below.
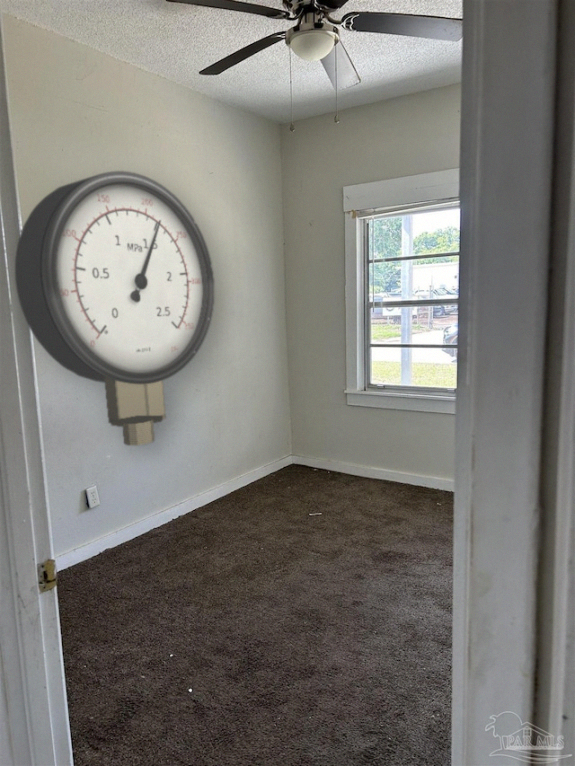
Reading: 1.5 MPa
